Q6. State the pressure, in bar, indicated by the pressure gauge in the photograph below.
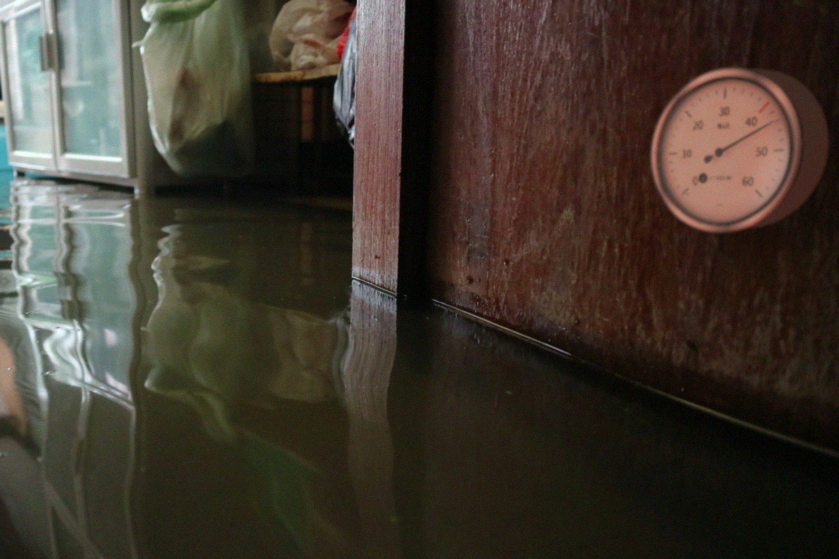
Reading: 44 bar
